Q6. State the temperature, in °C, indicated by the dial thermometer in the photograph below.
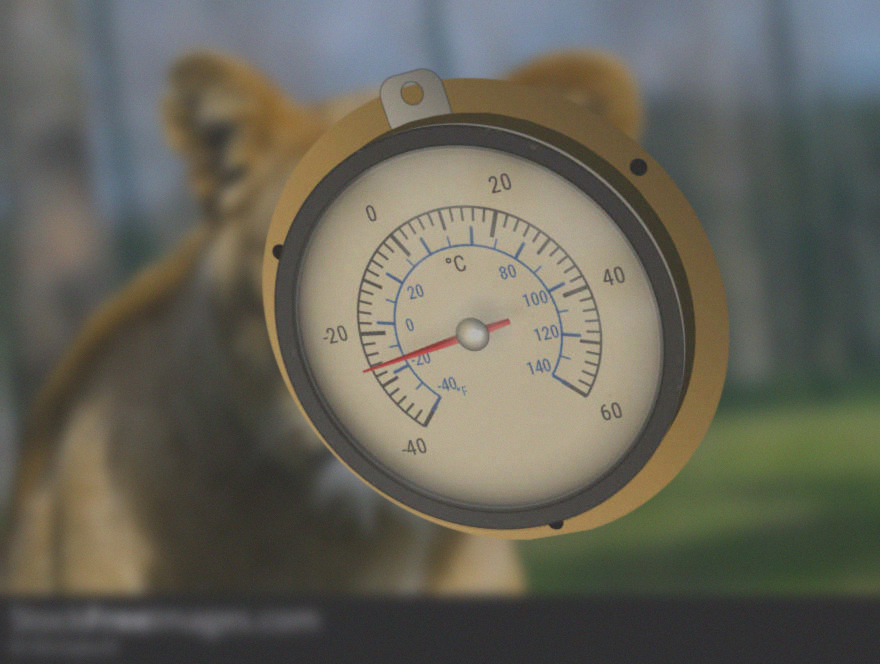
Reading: -26 °C
